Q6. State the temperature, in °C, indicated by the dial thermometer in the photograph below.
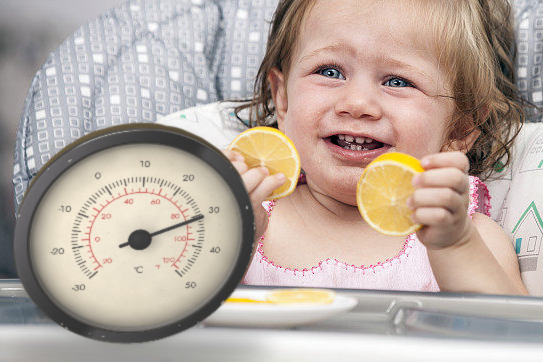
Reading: 30 °C
